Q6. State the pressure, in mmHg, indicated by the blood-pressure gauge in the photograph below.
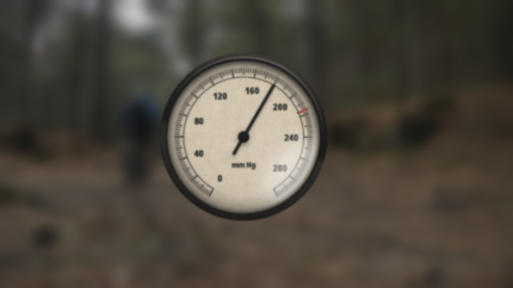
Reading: 180 mmHg
